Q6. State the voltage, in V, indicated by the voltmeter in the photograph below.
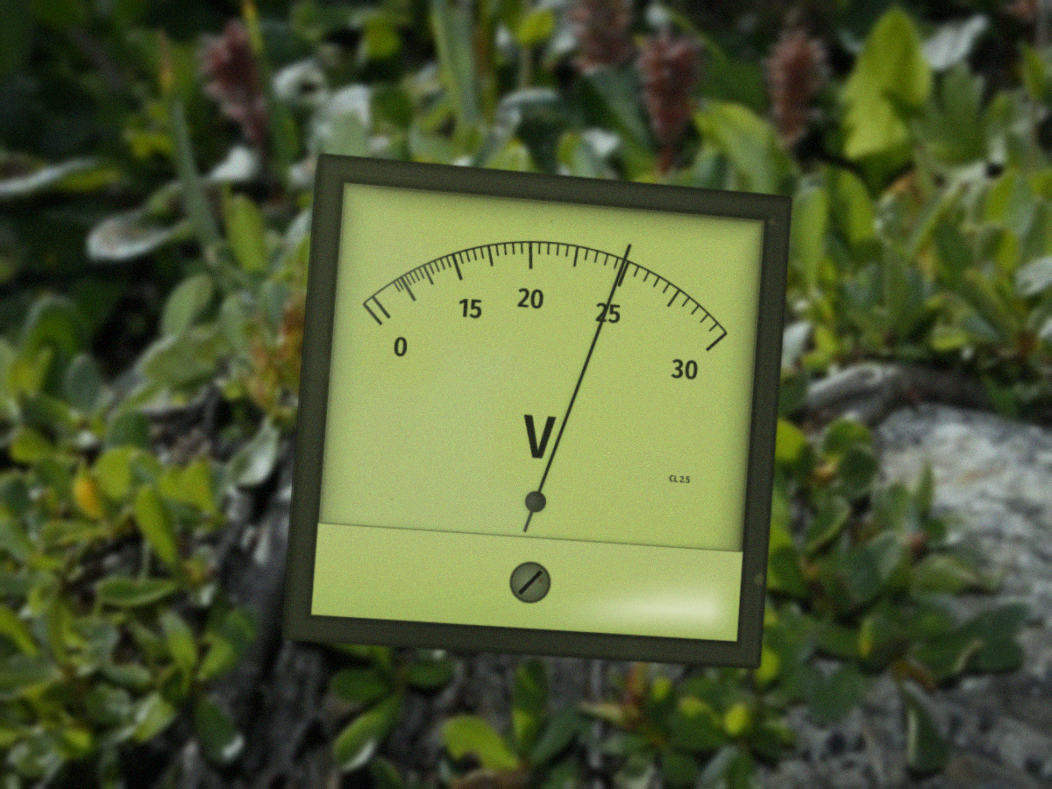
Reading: 24.75 V
